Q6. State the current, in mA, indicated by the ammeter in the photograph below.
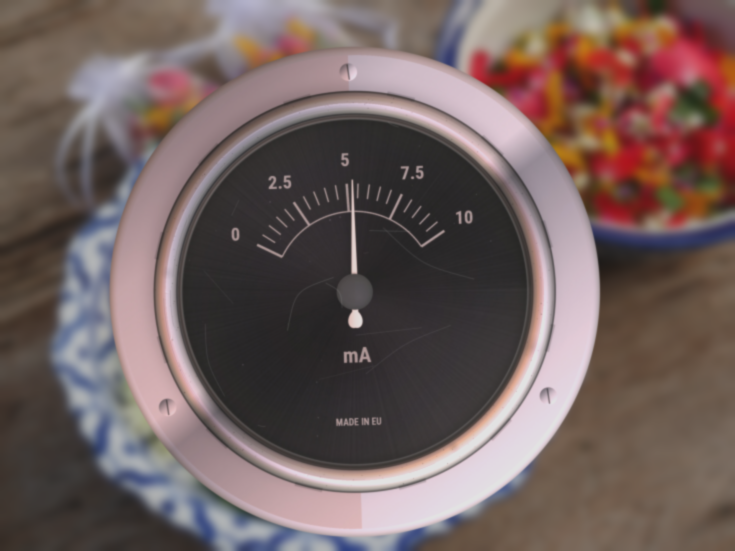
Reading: 5.25 mA
